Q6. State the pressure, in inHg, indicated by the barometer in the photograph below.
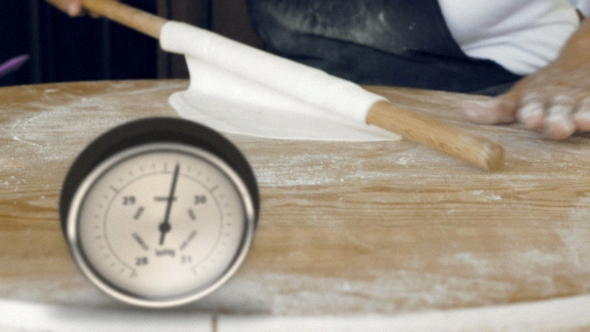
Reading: 29.6 inHg
